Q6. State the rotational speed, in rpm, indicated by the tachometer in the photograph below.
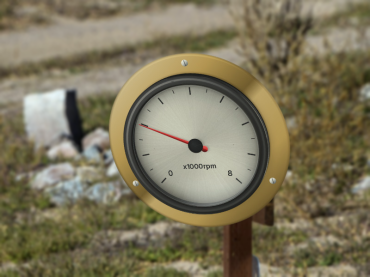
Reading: 2000 rpm
